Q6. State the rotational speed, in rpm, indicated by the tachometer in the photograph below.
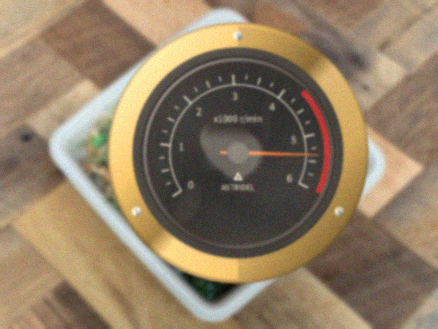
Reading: 5375 rpm
